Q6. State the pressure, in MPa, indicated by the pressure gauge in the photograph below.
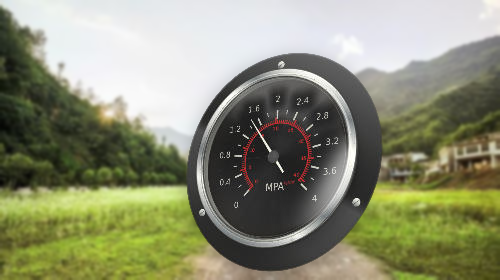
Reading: 1.5 MPa
